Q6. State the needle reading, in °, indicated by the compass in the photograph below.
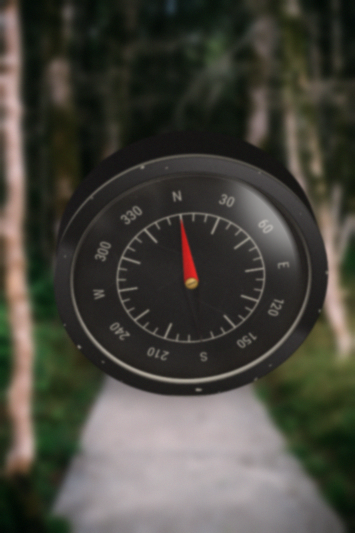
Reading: 0 °
